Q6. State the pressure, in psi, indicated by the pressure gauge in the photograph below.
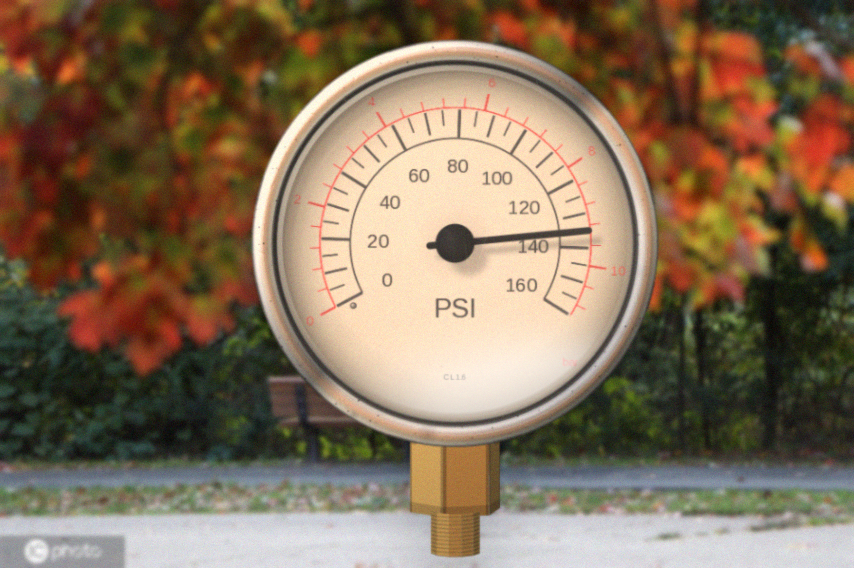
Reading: 135 psi
